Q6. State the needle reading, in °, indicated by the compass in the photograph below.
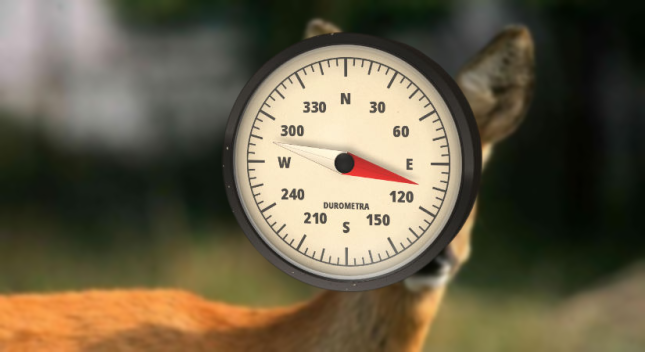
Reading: 105 °
